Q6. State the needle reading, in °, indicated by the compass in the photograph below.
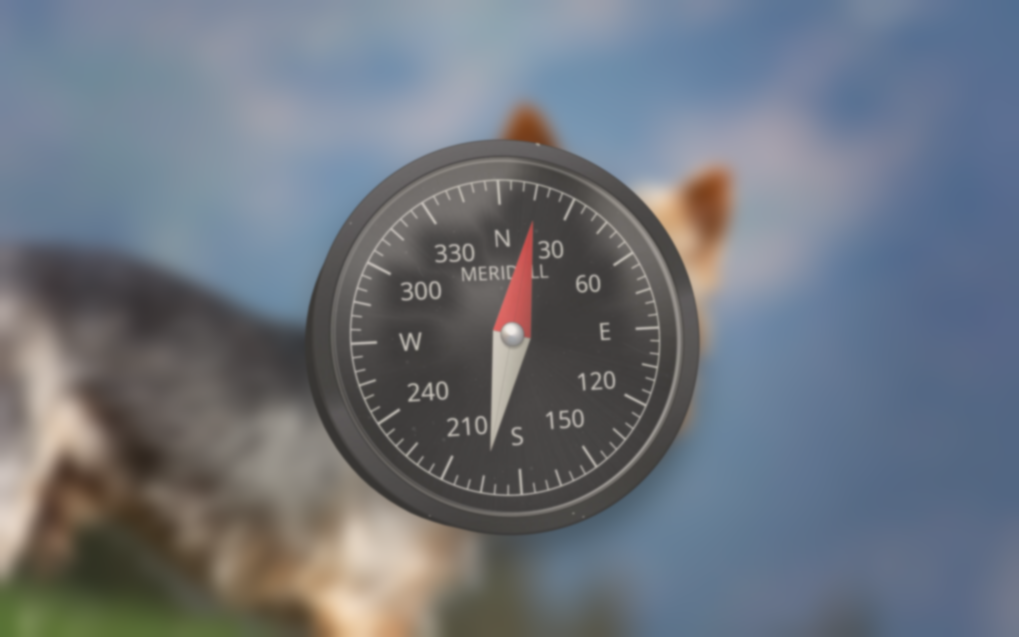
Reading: 15 °
